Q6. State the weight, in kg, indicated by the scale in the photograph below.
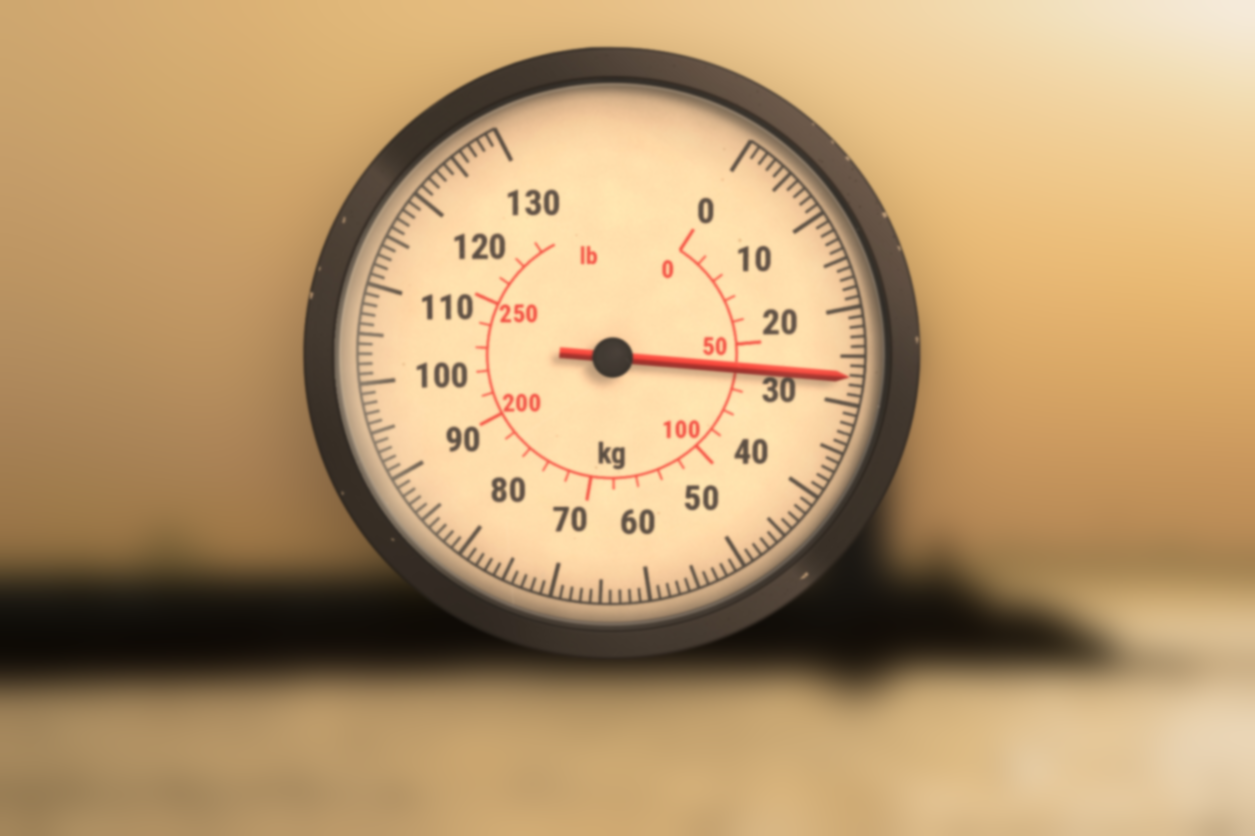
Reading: 27 kg
